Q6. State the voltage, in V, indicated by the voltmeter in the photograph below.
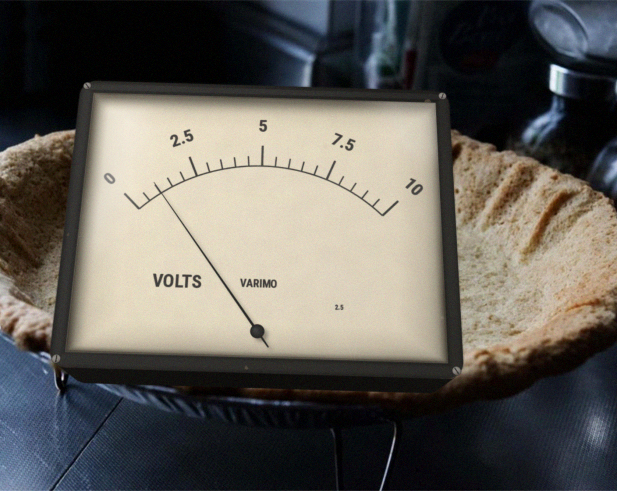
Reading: 1 V
